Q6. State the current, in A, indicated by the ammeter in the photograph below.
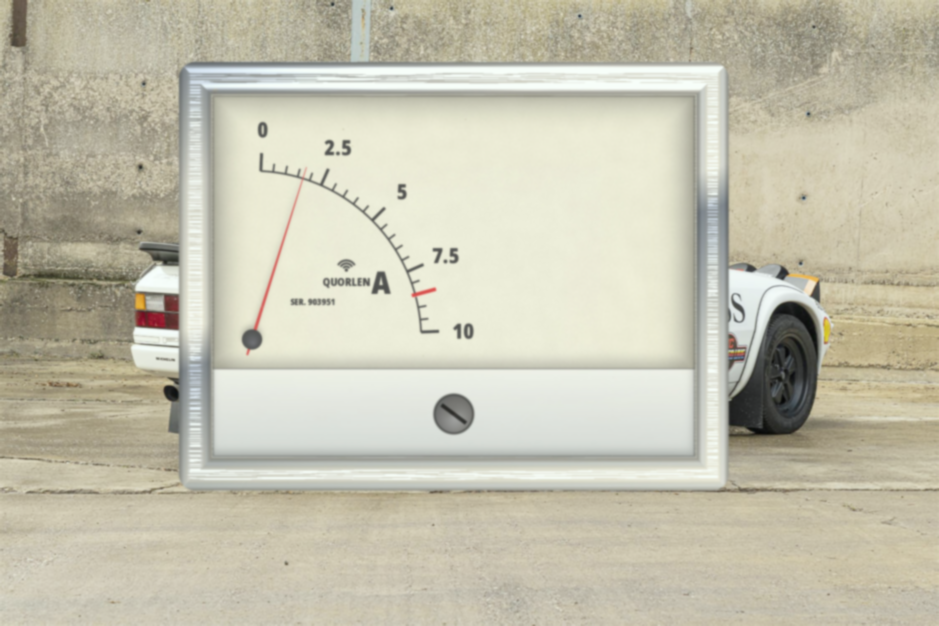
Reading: 1.75 A
